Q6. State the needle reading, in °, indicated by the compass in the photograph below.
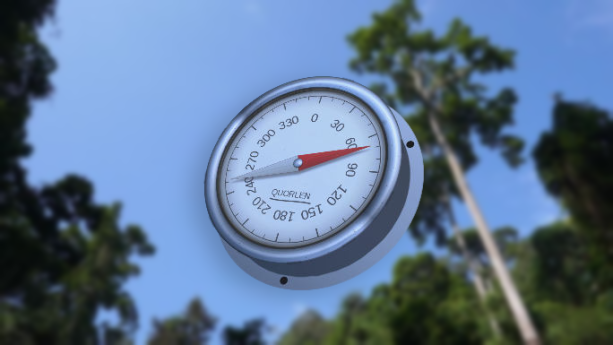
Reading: 70 °
